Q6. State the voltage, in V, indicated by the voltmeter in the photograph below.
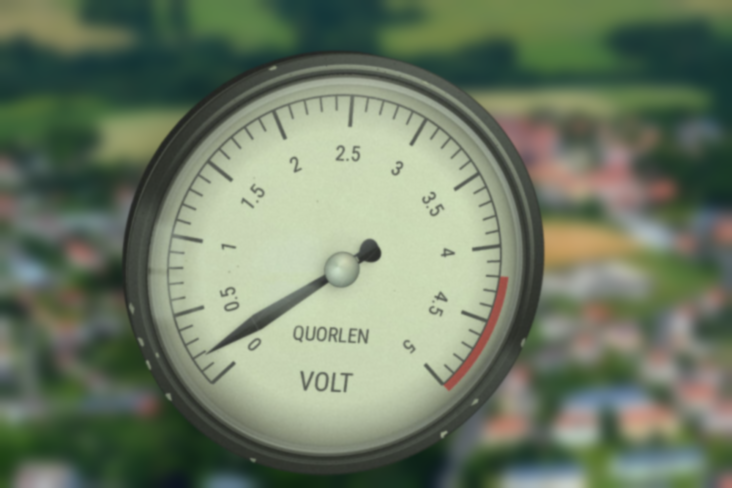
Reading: 0.2 V
